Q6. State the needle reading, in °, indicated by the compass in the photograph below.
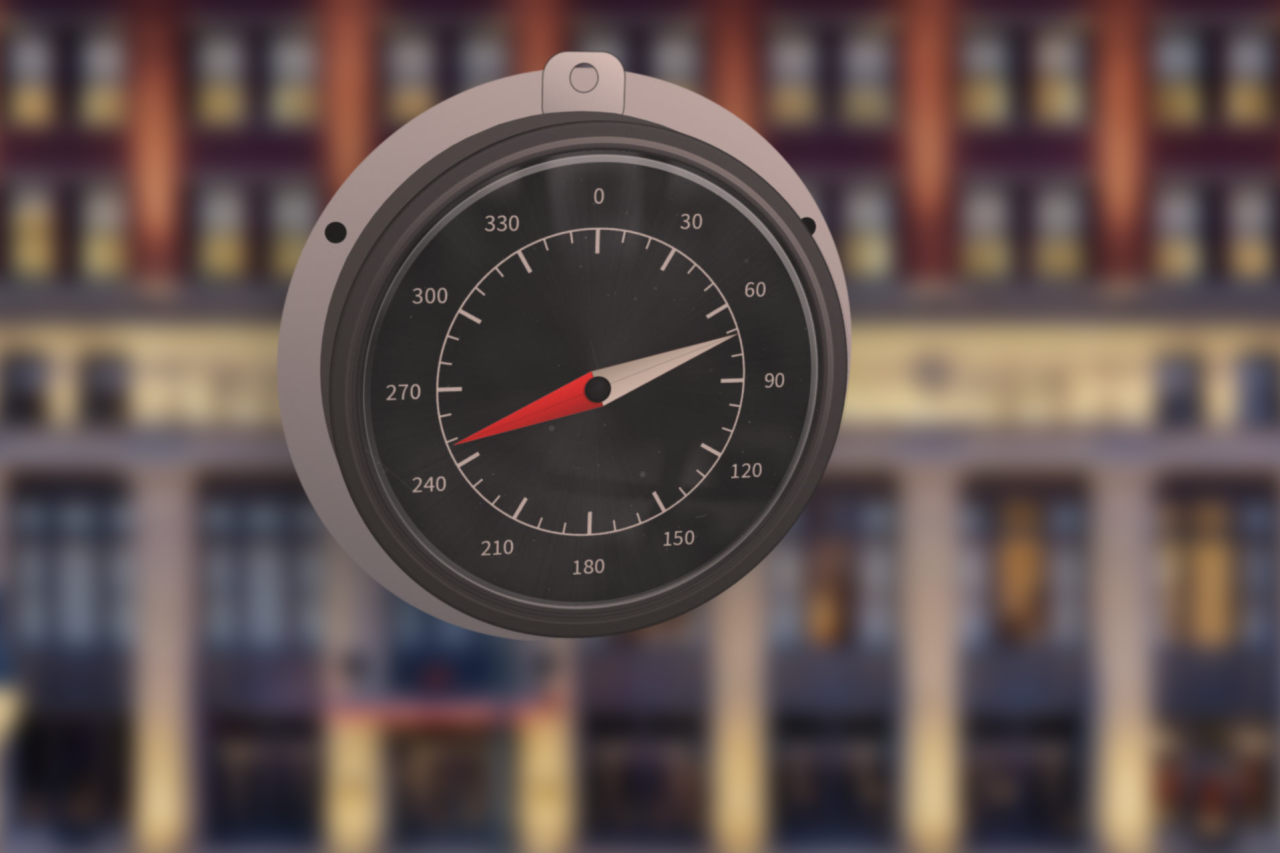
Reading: 250 °
